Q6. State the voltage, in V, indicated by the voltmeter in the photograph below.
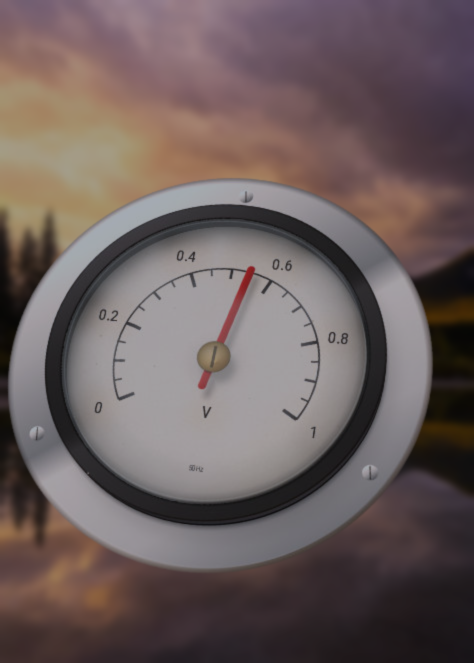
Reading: 0.55 V
